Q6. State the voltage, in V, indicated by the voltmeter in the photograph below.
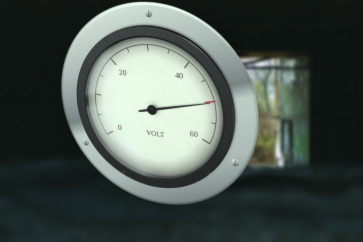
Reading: 50 V
